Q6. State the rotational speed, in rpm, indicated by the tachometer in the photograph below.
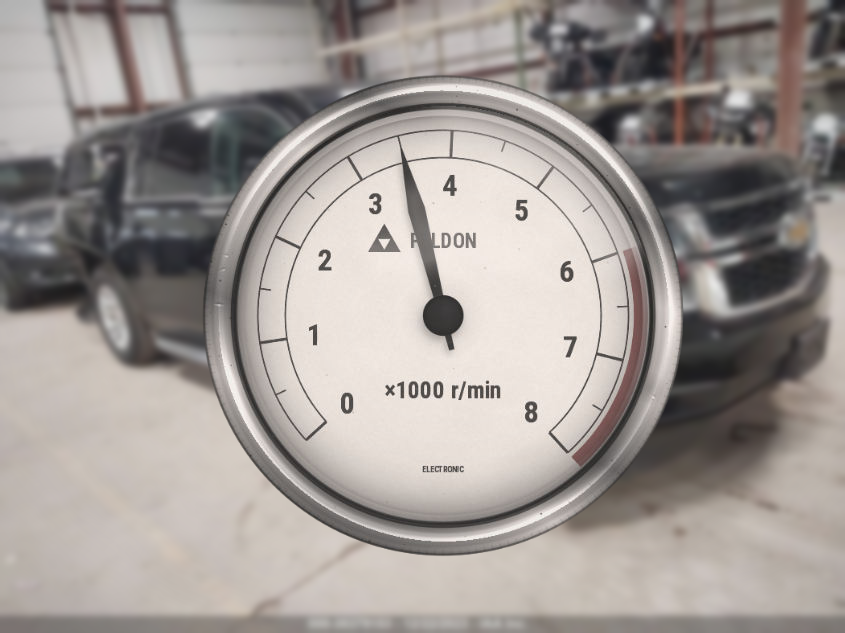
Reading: 3500 rpm
